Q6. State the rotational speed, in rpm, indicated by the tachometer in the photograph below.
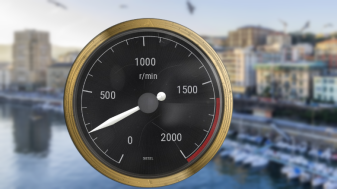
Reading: 250 rpm
